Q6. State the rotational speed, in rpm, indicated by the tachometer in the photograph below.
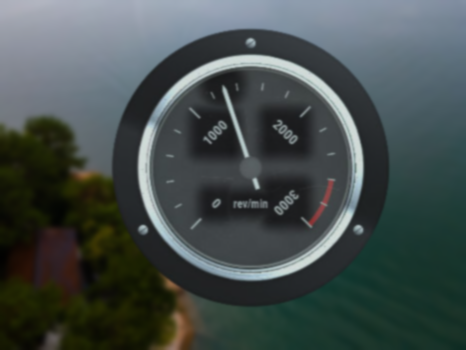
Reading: 1300 rpm
